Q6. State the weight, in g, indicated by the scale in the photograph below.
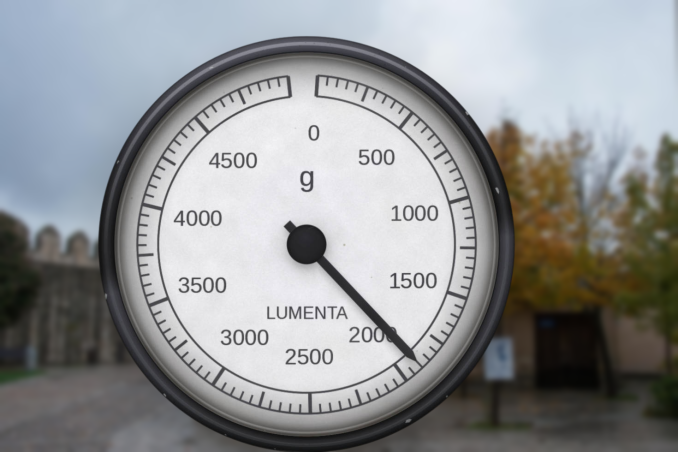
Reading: 1900 g
